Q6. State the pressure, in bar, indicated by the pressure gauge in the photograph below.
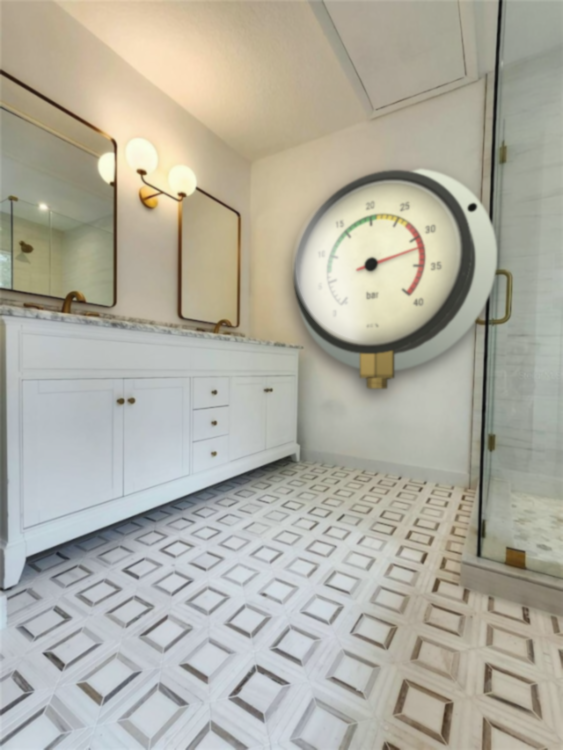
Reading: 32 bar
